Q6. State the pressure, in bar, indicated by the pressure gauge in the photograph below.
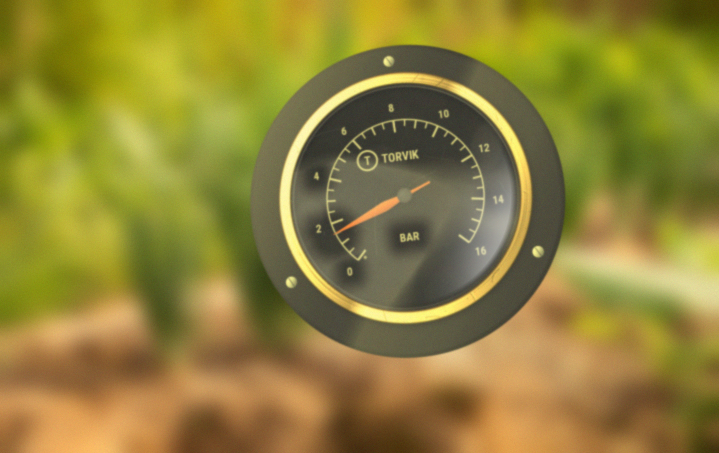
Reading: 1.5 bar
